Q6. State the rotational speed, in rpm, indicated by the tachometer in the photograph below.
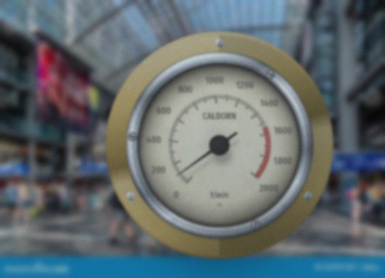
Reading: 100 rpm
